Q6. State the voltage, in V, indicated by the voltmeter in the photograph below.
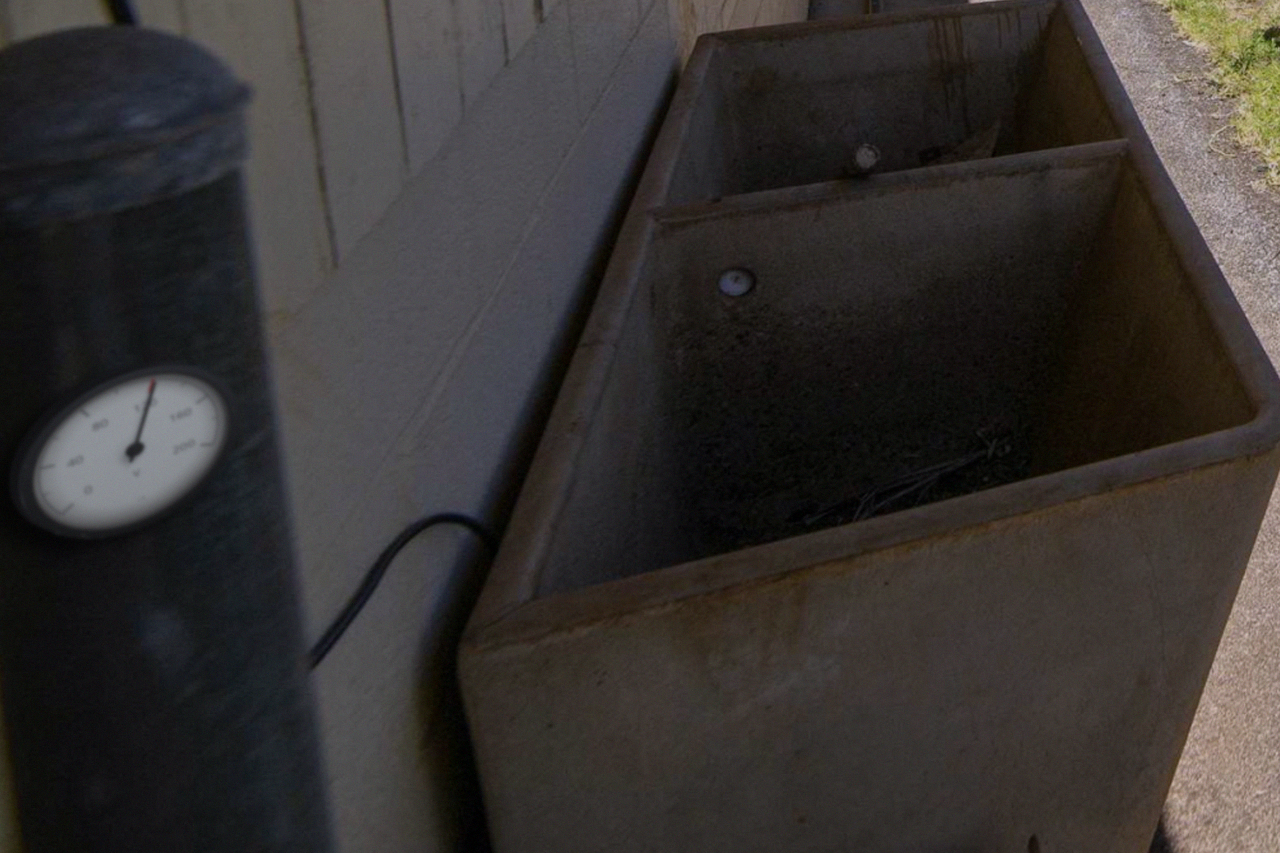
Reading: 120 V
